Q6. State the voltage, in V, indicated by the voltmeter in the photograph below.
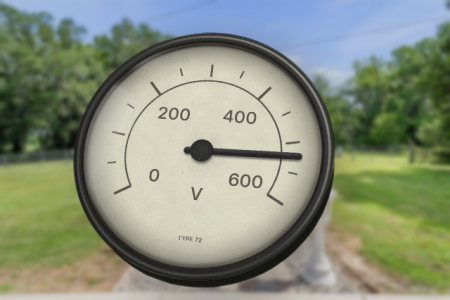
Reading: 525 V
